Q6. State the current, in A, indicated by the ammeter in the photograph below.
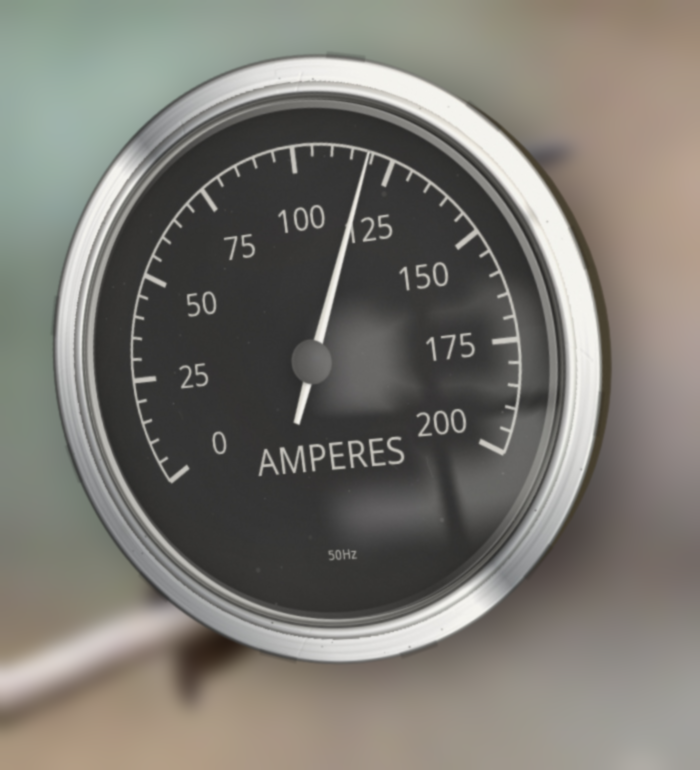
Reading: 120 A
